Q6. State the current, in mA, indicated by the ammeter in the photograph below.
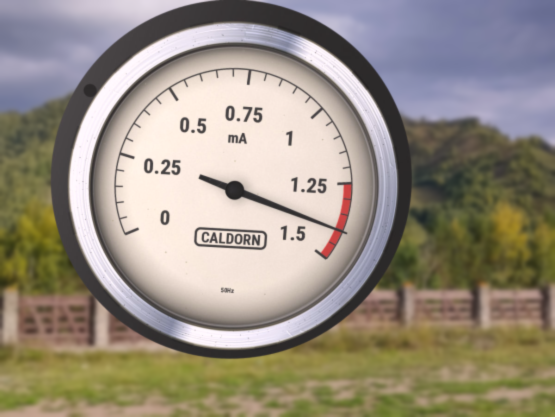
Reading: 1.4 mA
